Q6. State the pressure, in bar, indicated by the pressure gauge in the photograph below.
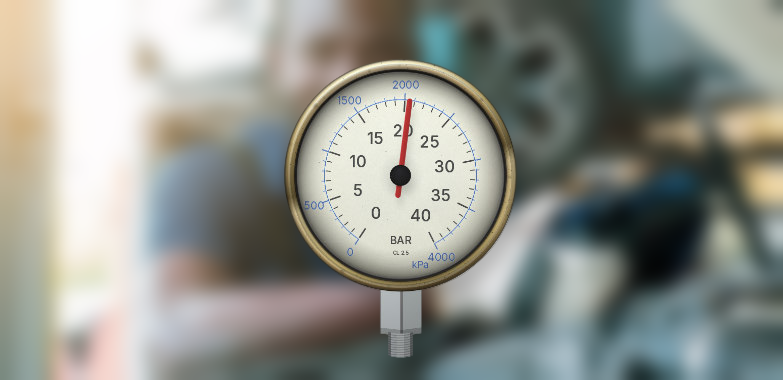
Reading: 20.5 bar
